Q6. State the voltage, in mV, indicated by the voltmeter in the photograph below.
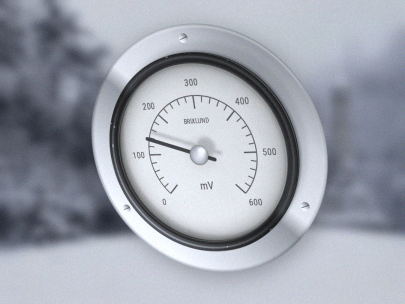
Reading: 140 mV
